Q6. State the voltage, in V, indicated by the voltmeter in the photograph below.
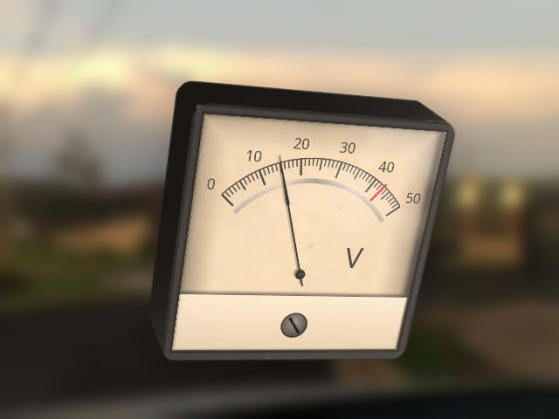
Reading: 15 V
